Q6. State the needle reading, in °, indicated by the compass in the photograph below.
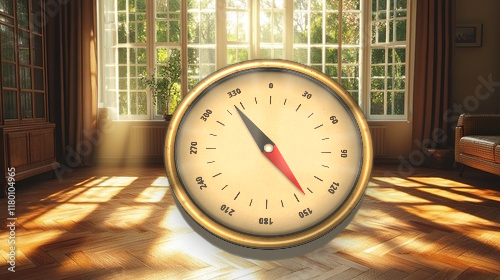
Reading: 142.5 °
